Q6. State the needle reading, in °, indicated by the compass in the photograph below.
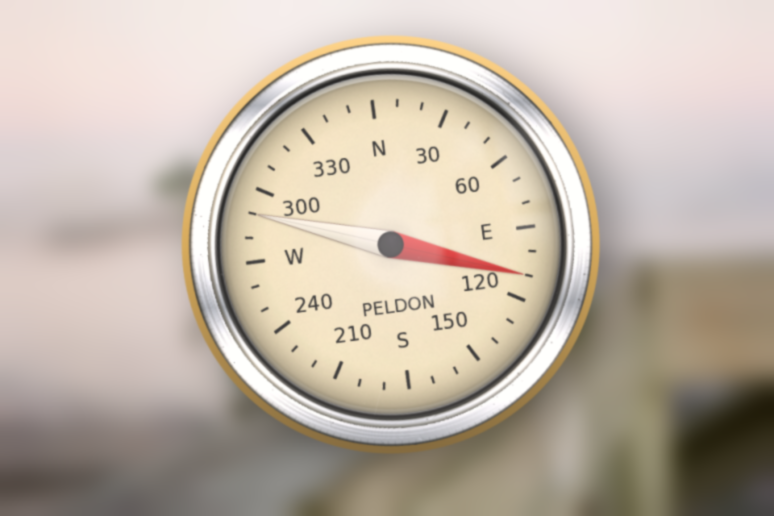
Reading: 110 °
